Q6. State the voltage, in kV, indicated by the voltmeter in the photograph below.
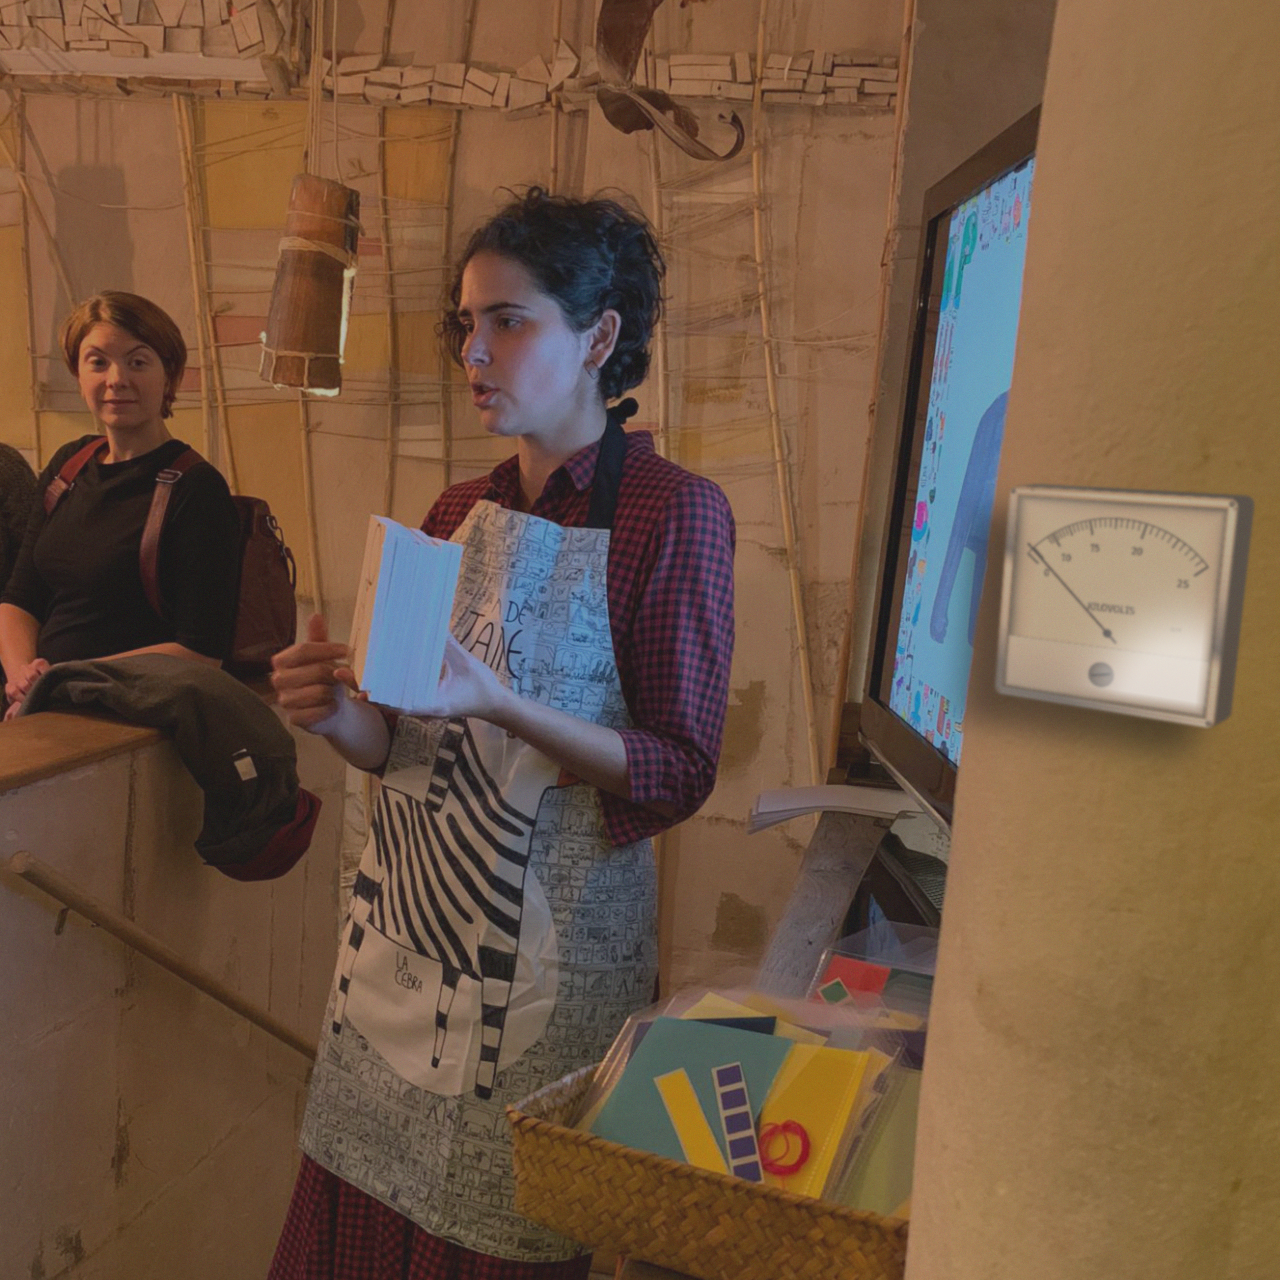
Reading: 5 kV
